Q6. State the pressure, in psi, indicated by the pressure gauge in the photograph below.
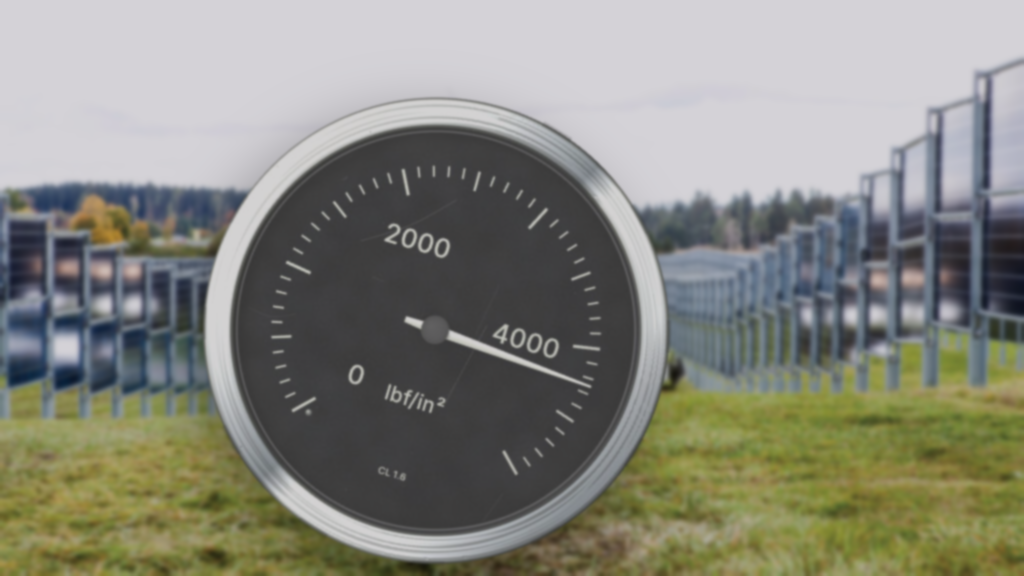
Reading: 4250 psi
